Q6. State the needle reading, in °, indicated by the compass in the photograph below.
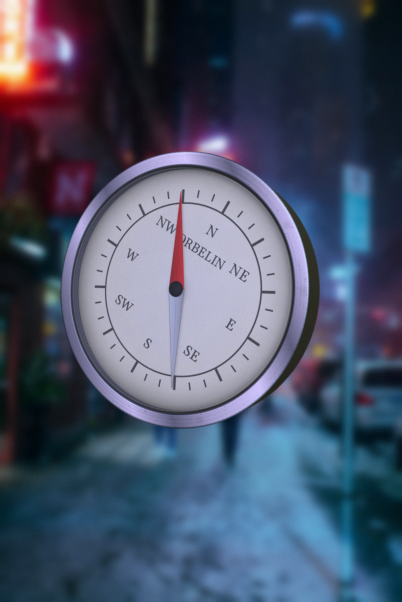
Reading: 330 °
